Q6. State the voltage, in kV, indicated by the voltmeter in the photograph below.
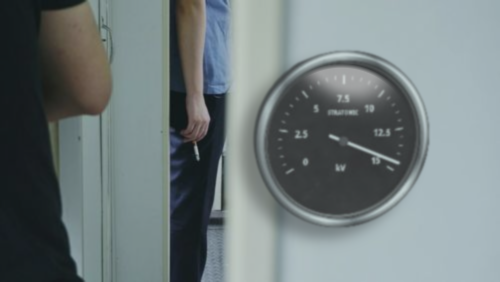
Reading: 14.5 kV
